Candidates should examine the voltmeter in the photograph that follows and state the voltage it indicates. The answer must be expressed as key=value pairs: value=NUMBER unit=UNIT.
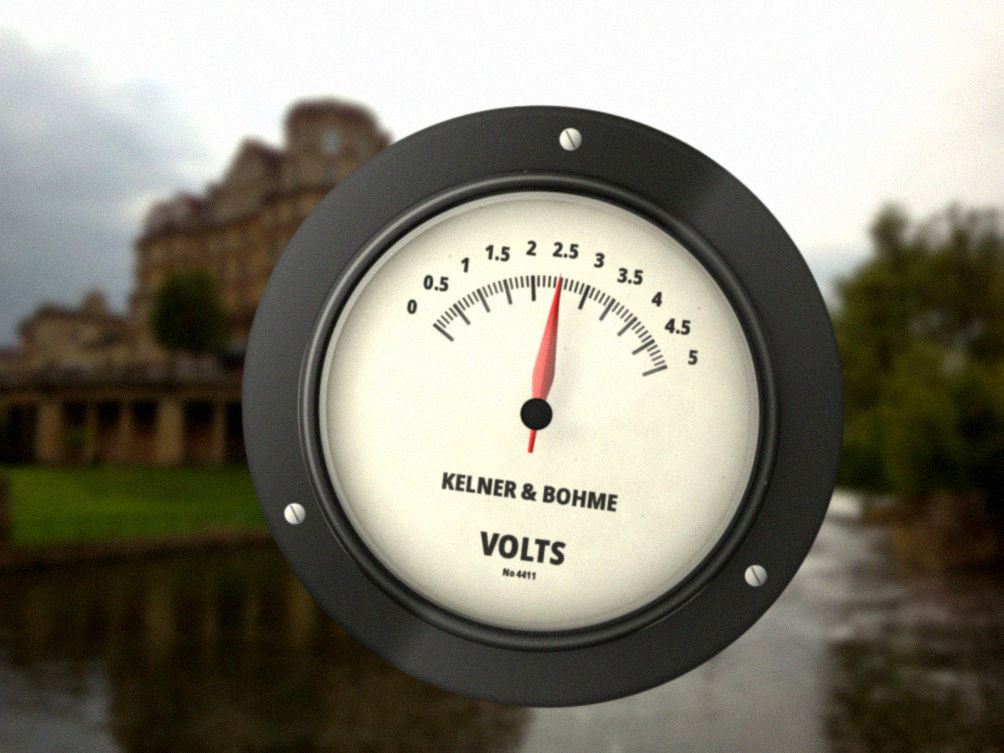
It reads value=2.5 unit=V
